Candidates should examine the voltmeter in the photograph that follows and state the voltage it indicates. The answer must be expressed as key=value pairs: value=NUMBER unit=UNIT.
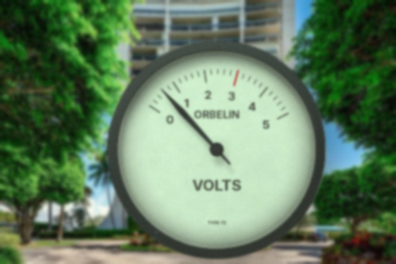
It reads value=0.6 unit=V
